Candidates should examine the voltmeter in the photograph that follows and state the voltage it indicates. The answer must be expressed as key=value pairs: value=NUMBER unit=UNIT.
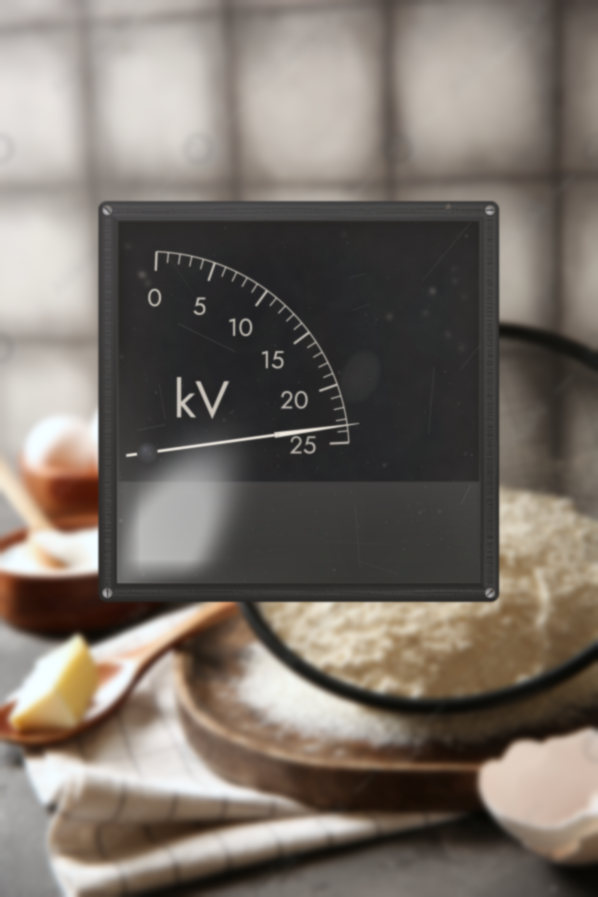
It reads value=23.5 unit=kV
